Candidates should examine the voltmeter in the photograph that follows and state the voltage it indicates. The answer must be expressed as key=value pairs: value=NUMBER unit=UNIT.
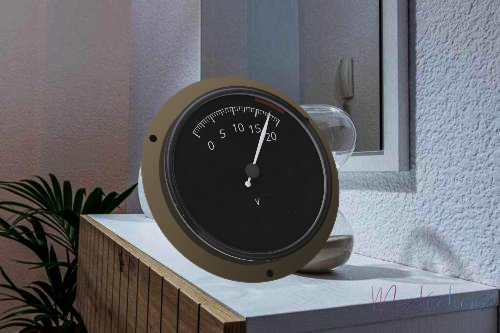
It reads value=17.5 unit=V
